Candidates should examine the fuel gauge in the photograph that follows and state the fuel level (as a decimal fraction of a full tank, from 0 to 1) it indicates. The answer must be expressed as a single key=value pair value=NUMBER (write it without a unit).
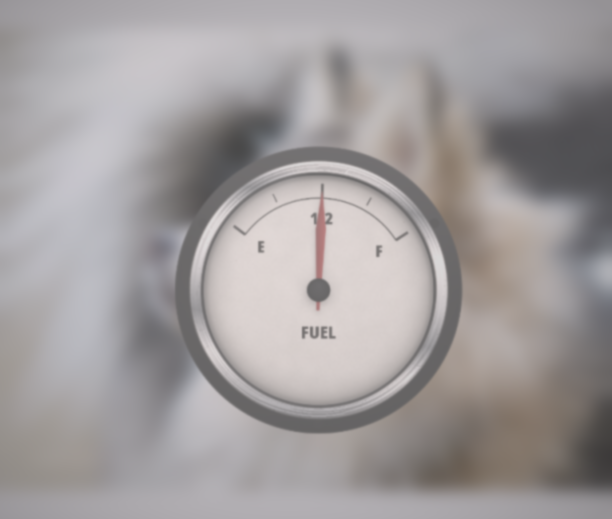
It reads value=0.5
